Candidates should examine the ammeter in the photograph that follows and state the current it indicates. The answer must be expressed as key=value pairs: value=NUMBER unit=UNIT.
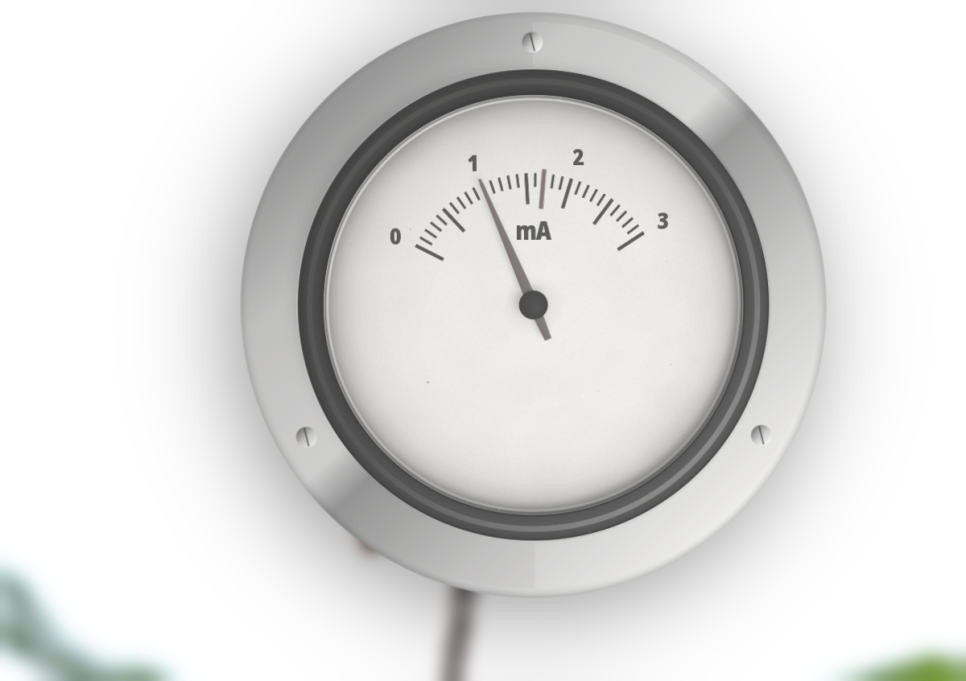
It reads value=1 unit=mA
